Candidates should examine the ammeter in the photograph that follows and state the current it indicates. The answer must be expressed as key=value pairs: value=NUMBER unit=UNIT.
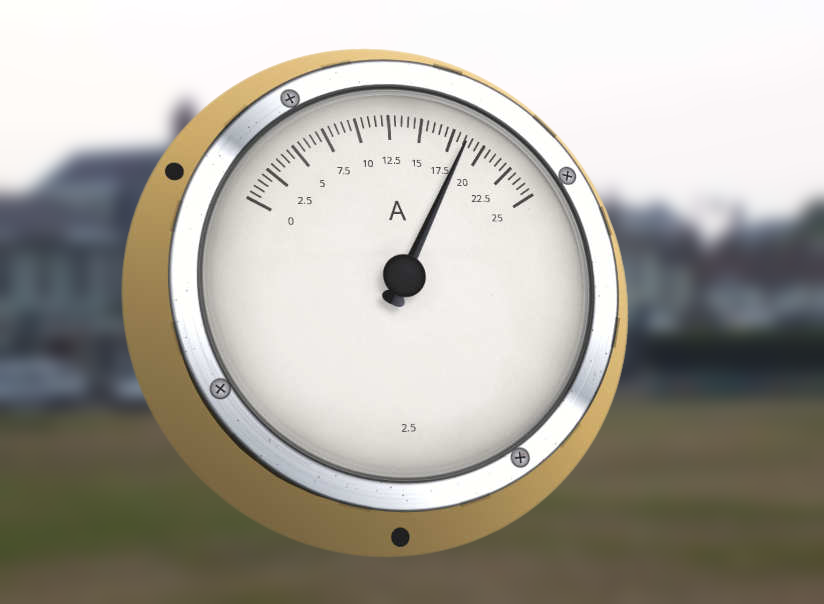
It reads value=18.5 unit=A
